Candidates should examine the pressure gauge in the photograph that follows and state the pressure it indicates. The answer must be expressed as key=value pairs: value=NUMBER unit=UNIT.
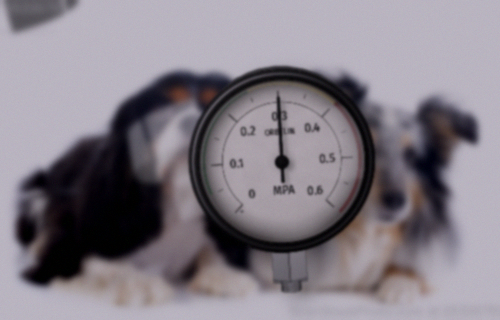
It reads value=0.3 unit=MPa
